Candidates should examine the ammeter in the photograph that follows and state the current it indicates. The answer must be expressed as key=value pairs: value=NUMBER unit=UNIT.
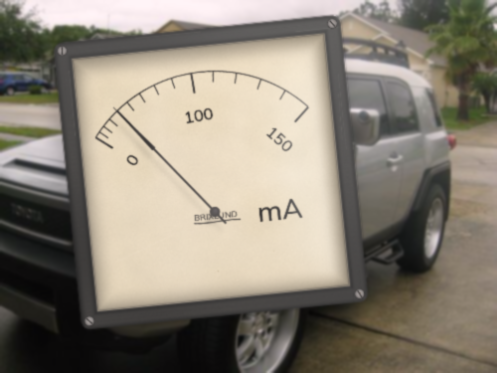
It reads value=50 unit=mA
